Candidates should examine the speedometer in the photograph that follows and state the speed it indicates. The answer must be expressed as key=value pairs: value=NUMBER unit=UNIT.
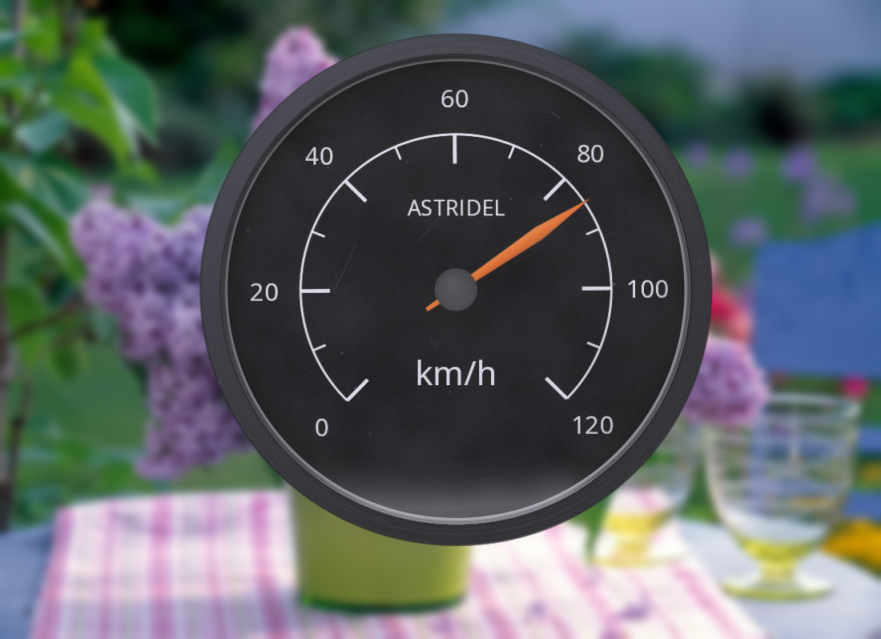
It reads value=85 unit=km/h
